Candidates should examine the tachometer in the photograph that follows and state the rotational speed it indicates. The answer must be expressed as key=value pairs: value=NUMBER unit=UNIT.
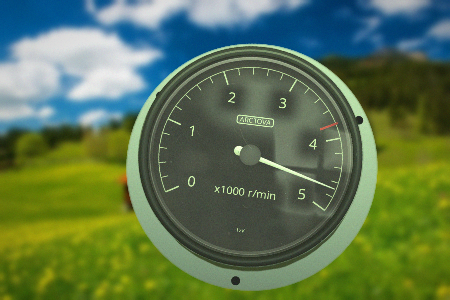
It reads value=4700 unit=rpm
